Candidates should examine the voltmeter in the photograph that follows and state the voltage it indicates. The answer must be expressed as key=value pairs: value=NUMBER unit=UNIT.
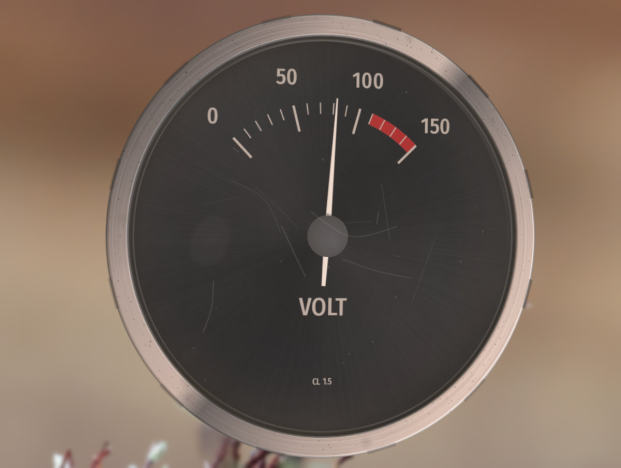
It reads value=80 unit=V
